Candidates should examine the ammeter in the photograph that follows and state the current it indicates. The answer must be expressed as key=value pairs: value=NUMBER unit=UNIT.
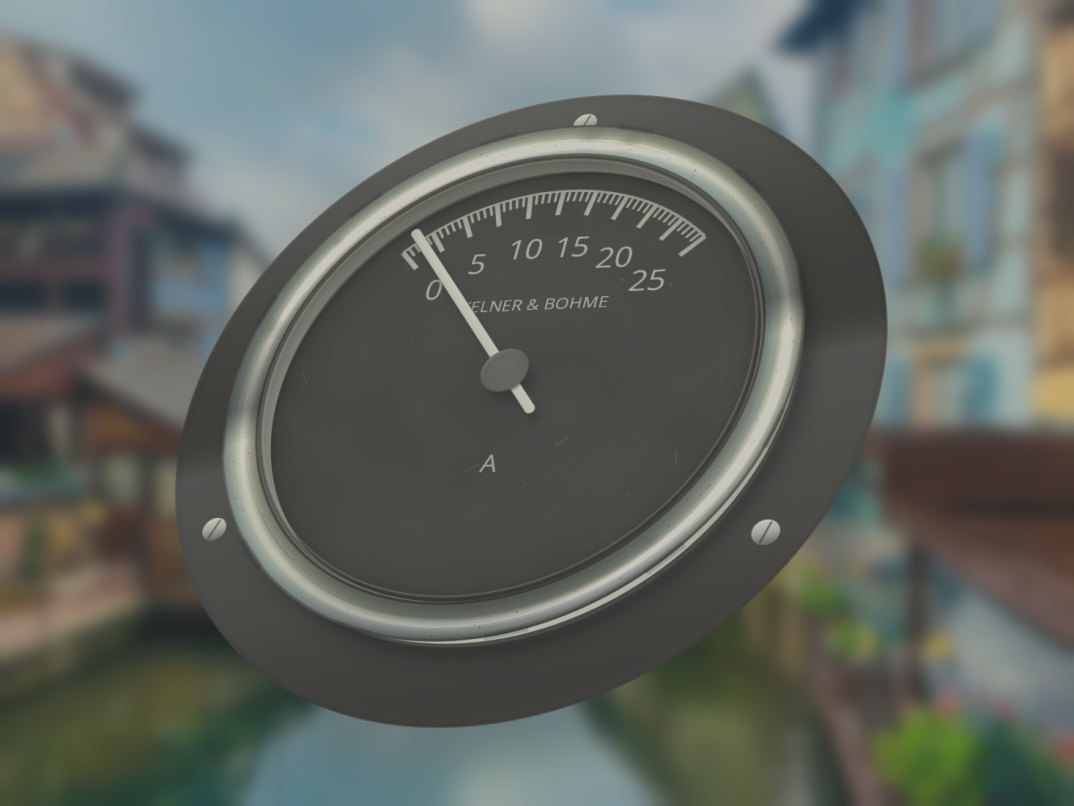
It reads value=1.5 unit=A
